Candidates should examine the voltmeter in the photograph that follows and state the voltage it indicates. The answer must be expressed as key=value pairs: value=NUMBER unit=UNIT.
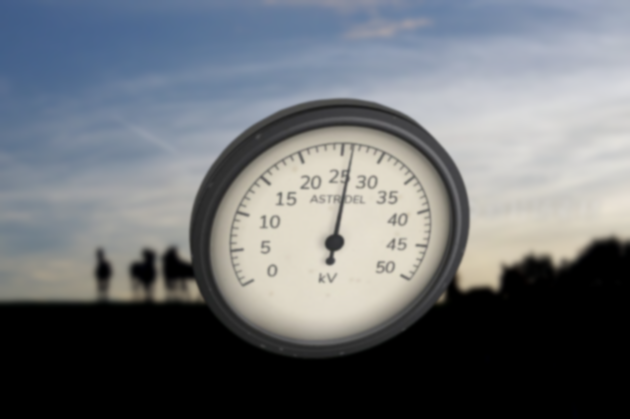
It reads value=26 unit=kV
